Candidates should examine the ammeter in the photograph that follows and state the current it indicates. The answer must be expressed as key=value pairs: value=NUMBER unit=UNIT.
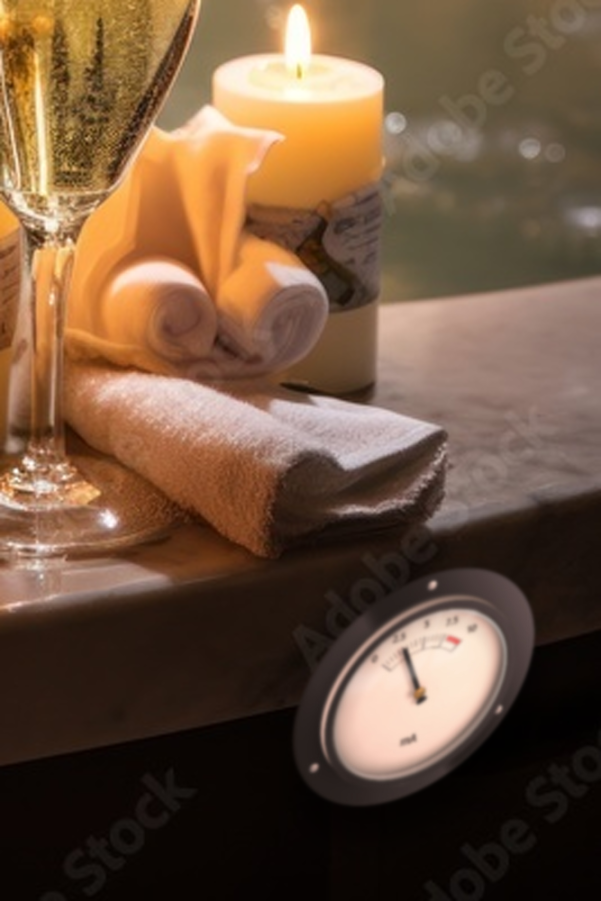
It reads value=2.5 unit=mA
